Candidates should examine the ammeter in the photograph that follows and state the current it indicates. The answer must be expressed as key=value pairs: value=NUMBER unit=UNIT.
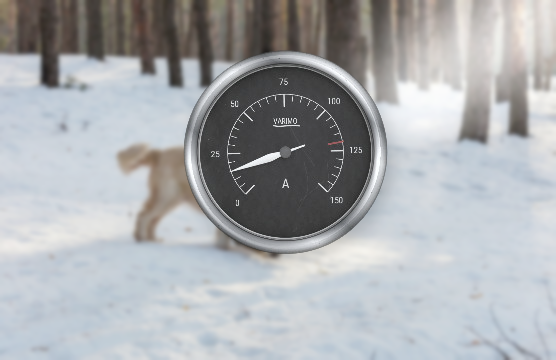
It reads value=15 unit=A
